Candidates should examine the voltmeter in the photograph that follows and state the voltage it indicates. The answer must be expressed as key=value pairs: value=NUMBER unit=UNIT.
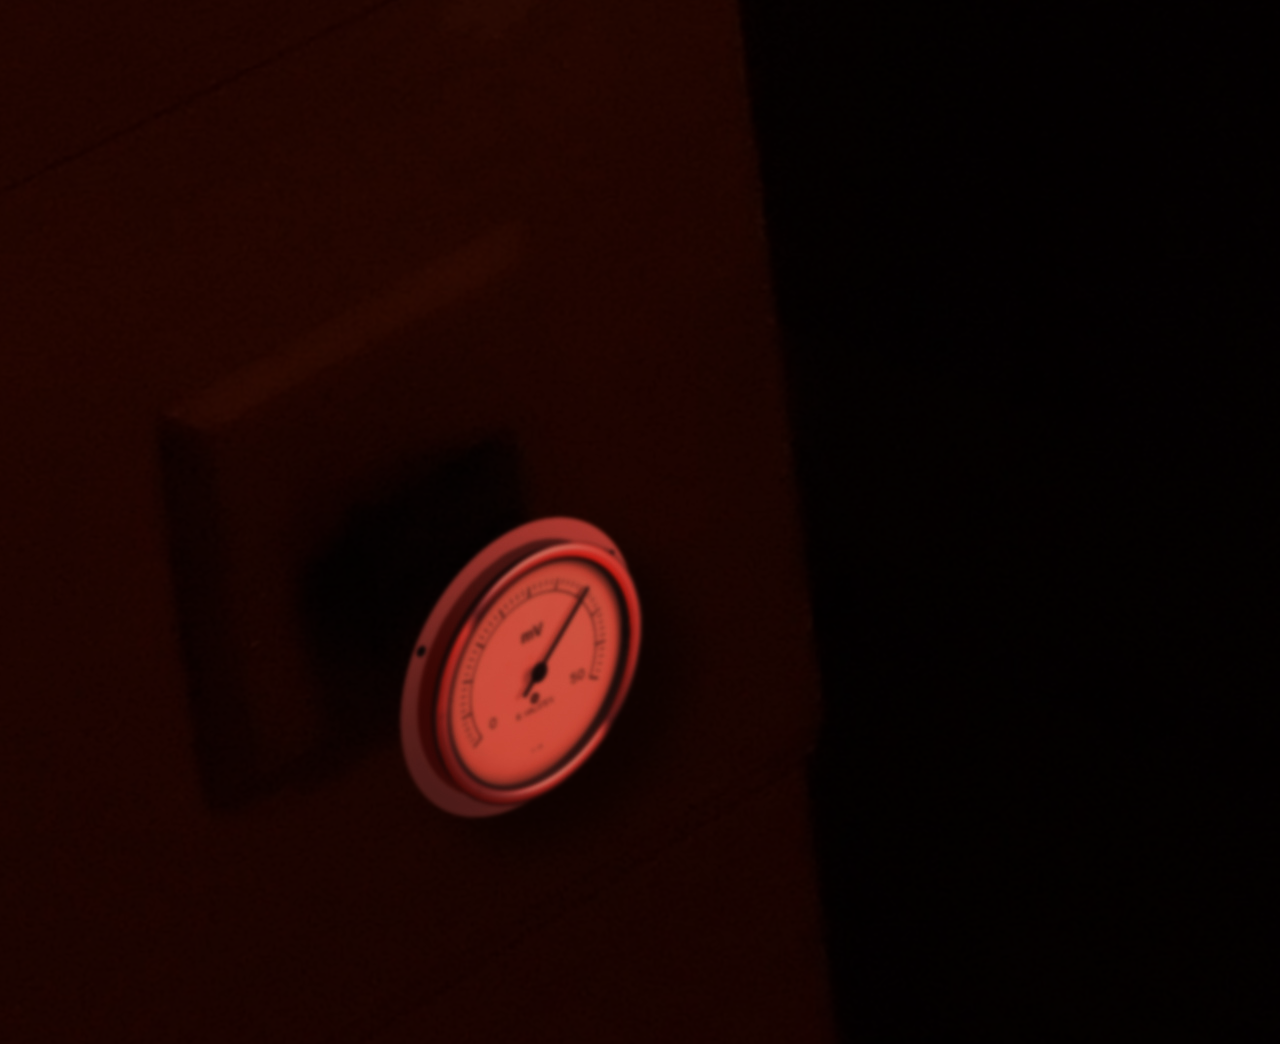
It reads value=35 unit=mV
